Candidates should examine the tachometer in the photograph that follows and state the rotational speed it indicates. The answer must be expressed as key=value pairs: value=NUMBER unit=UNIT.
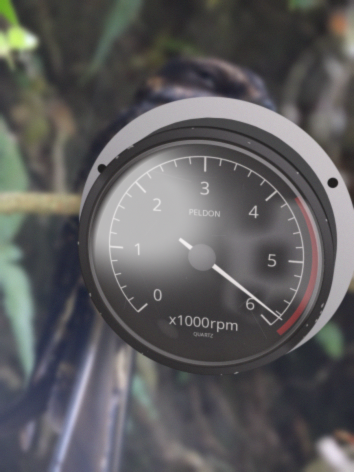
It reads value=5800 unit=rpm
